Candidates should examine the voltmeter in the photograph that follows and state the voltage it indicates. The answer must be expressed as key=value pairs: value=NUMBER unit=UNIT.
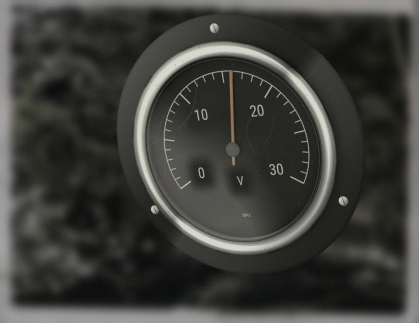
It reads value=16 unit=V
